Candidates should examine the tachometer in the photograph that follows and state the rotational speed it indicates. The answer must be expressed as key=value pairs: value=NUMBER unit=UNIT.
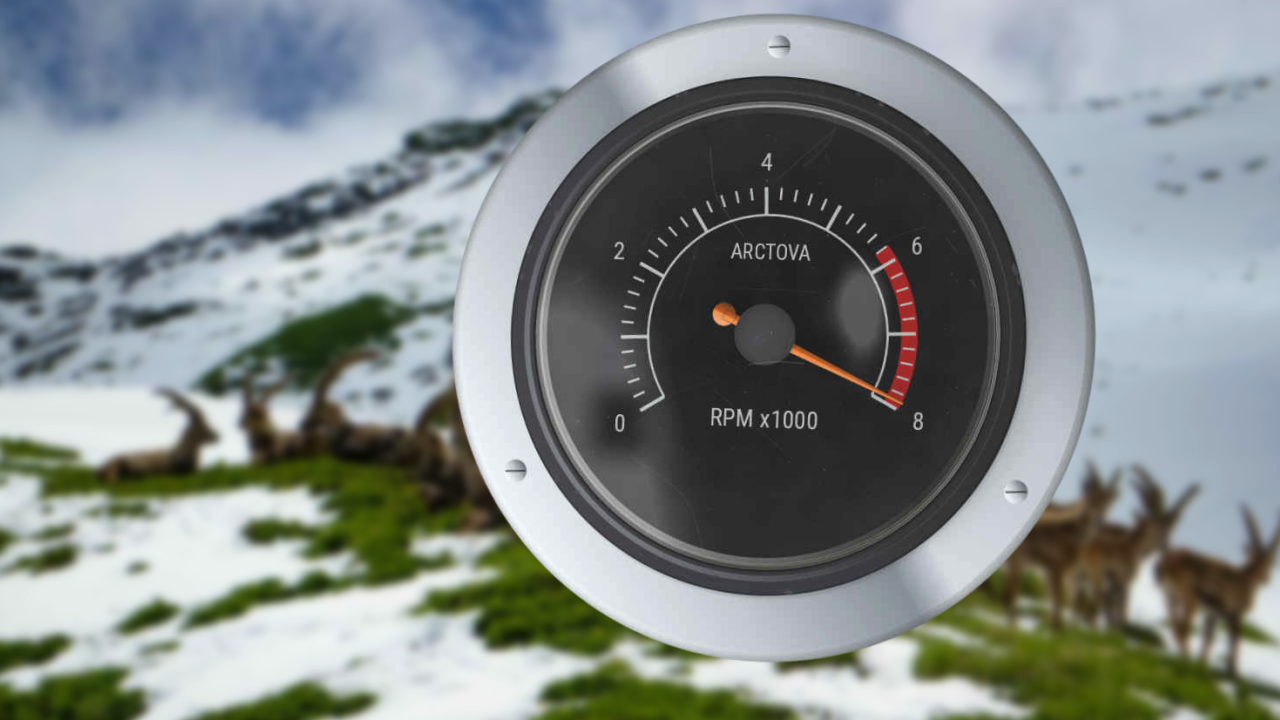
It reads value=7900 unit=rpm
